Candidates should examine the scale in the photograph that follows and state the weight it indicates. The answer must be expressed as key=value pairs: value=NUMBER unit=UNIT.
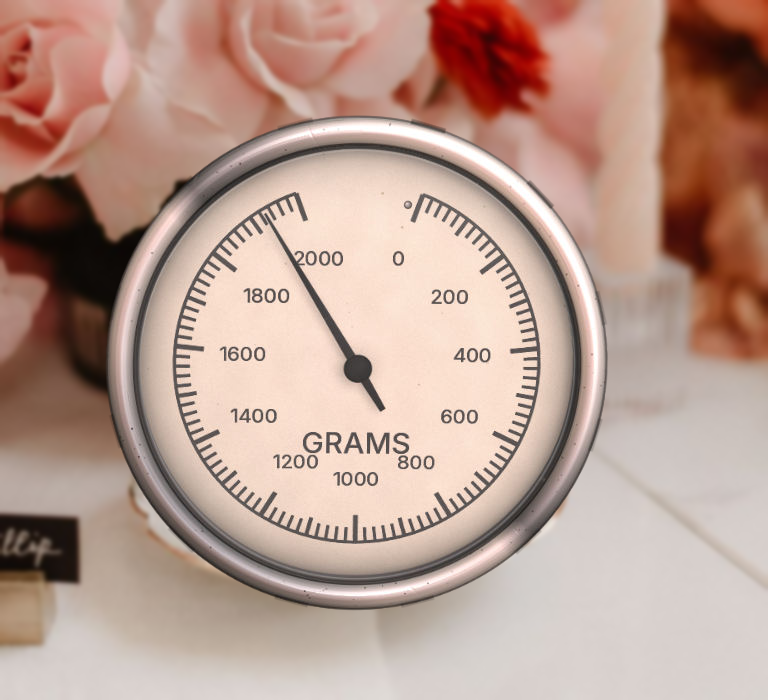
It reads value=1930 unit=g
